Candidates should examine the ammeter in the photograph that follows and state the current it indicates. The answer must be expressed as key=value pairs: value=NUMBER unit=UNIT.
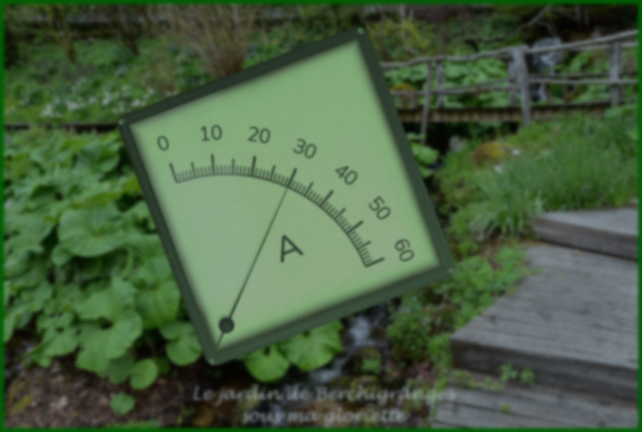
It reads value=30 unit=A
